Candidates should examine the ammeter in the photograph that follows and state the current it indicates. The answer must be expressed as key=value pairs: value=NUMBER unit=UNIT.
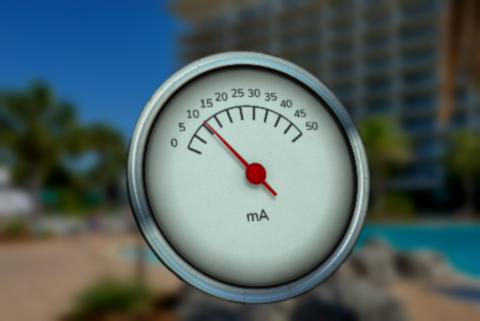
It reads value=10 unit=mA
